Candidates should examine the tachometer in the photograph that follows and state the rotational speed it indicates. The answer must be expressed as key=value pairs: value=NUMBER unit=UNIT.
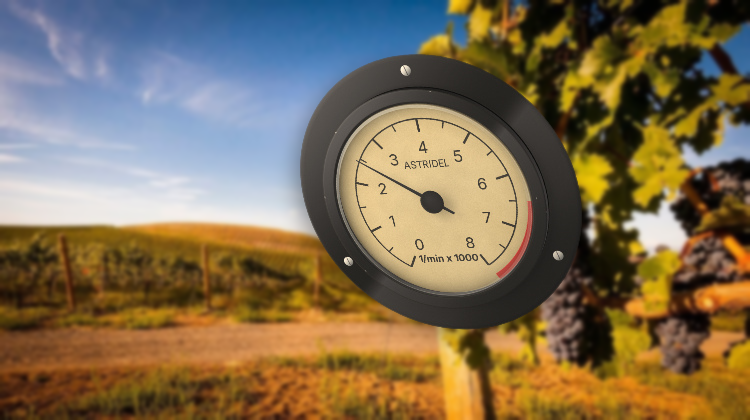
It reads value=2500 unit=rpm
